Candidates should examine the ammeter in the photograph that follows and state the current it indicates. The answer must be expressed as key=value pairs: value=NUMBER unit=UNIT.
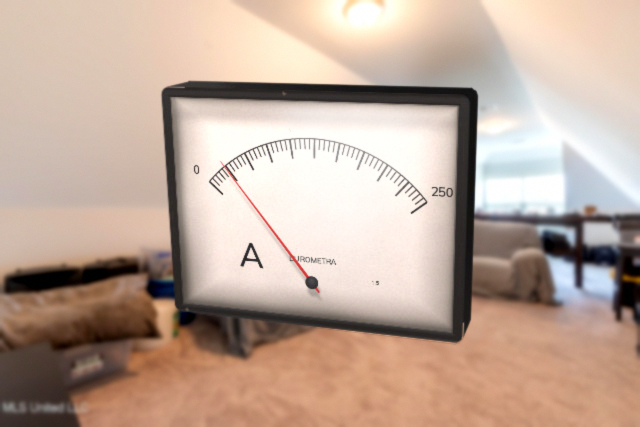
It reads value=25 unit=A
